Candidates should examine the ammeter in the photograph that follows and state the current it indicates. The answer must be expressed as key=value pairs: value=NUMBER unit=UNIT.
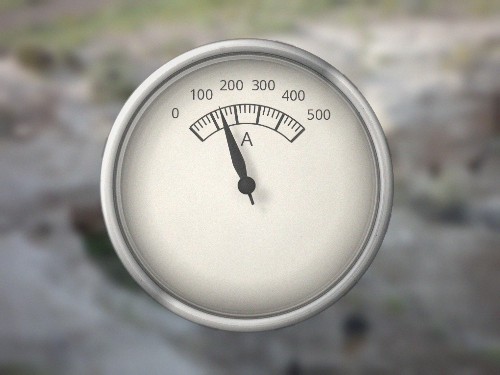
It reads value=140 unit=A
